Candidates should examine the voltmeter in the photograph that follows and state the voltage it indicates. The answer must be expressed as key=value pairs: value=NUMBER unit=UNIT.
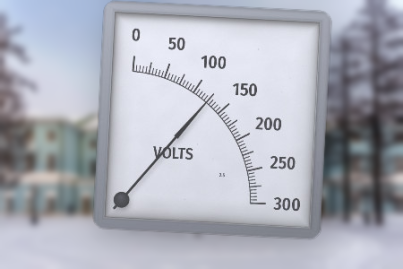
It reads value=125 unit=V
